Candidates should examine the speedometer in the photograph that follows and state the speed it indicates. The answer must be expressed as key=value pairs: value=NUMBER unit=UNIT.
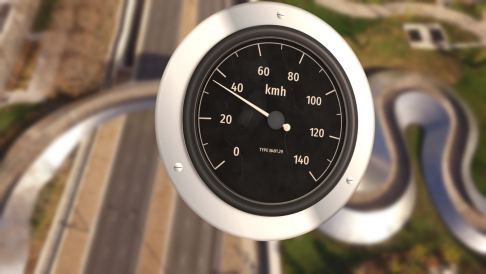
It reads value=35 unit=km/h
